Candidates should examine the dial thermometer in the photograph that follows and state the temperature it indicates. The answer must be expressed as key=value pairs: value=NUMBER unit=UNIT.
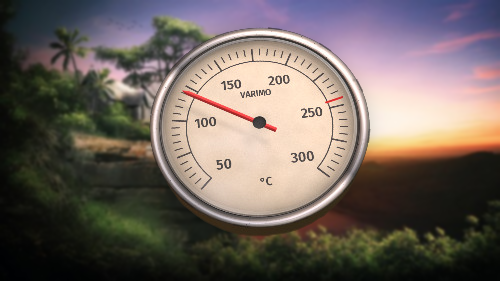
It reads value=120 unit=°C
